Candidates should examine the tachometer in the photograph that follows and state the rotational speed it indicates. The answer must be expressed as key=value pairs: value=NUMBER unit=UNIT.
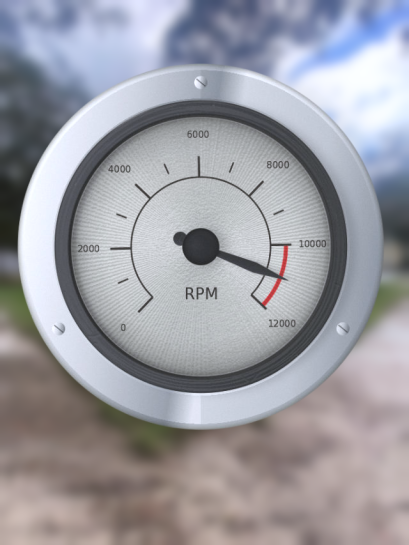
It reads value=11000 unit=rpm
